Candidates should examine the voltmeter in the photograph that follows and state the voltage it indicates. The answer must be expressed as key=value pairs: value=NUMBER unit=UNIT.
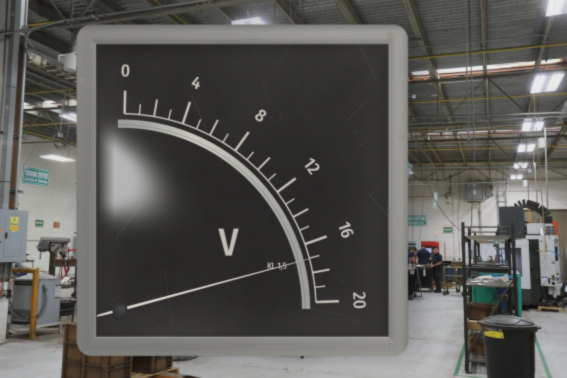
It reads value=17 unit=V
